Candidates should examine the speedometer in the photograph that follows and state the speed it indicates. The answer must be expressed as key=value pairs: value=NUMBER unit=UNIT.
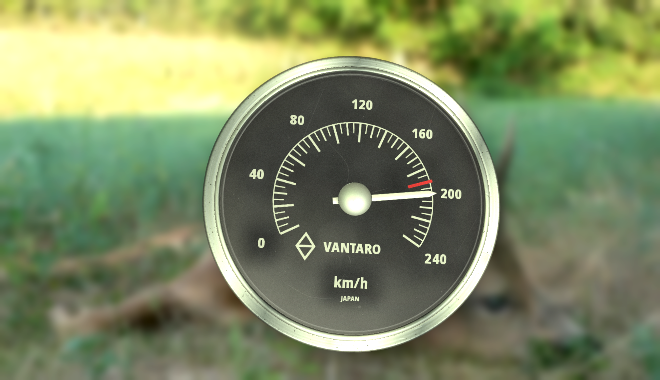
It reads value=200 unit=km/h
